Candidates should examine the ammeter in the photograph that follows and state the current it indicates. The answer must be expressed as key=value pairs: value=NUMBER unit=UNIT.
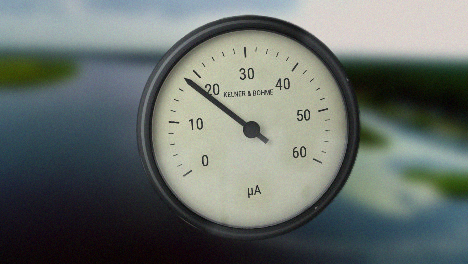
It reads value=18 unit=µA
